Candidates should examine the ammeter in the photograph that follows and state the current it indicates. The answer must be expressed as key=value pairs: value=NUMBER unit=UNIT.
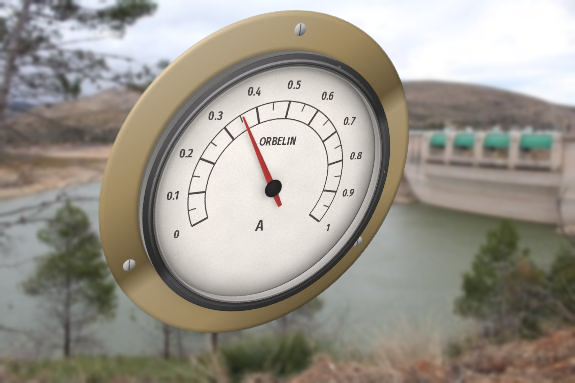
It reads value=0.35 unit=A
